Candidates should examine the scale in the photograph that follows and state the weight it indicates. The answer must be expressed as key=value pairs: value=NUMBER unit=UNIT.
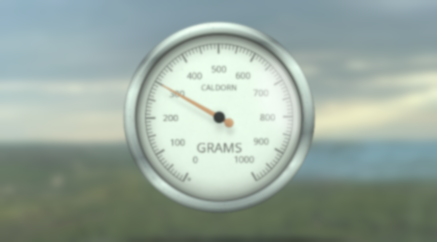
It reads value=300 unit=g
